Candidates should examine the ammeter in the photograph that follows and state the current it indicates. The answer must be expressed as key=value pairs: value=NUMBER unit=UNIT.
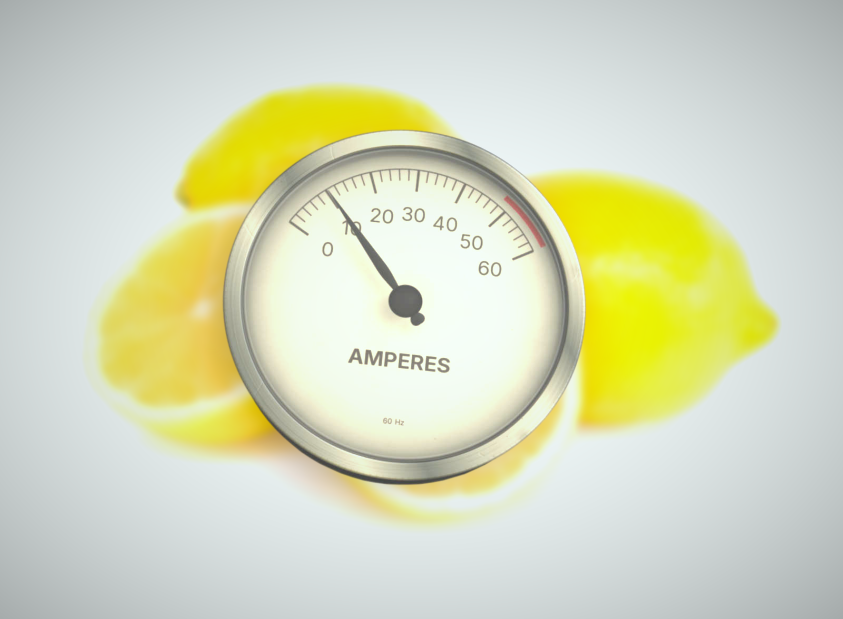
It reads value=10 unit=A
